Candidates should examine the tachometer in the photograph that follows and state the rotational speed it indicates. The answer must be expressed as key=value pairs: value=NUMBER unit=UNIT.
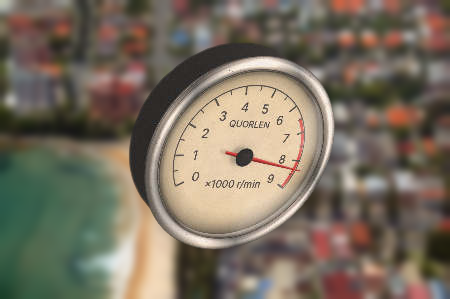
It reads value=8250 unit=rpm
